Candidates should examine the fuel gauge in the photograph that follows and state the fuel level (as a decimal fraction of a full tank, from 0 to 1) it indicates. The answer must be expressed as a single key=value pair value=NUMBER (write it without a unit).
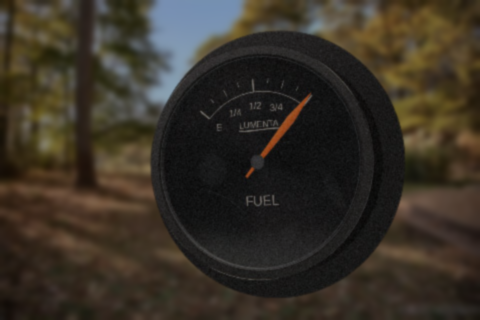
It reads value=1
